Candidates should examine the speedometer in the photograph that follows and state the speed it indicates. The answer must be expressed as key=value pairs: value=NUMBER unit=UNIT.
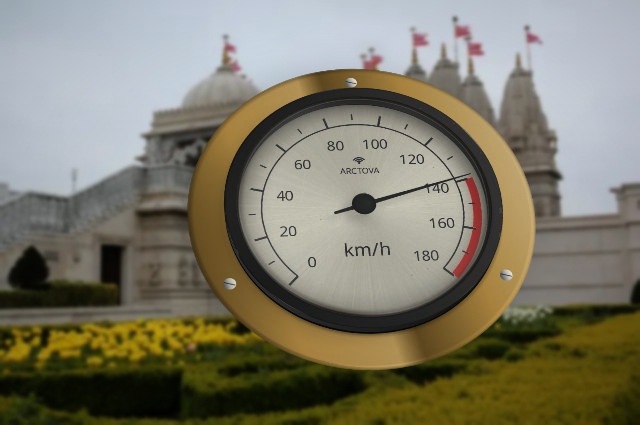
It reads value=140 unit=km/h
